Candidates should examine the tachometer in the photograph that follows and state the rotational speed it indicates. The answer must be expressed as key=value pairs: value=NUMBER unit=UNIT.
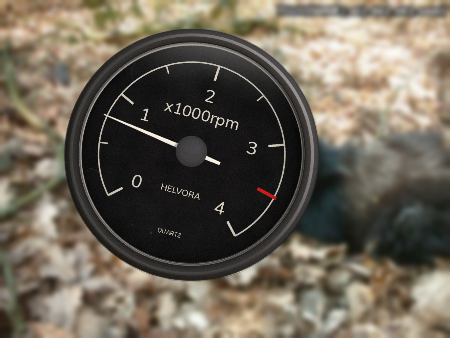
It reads value=750 unit=rpm
